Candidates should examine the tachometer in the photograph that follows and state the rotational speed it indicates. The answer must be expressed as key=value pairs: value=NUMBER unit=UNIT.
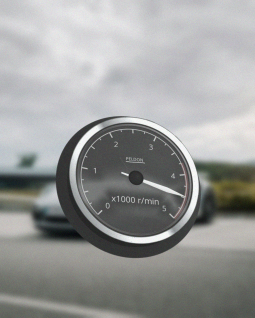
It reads value=4500 unit=rpm
